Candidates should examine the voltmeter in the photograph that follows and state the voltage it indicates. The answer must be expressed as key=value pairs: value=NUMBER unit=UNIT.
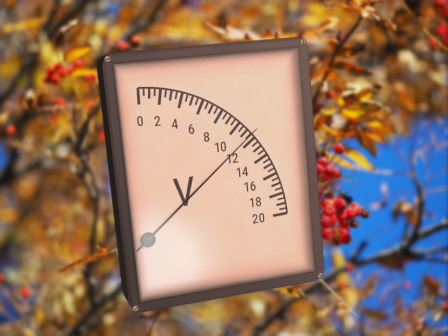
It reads value=11.5 unit=V
